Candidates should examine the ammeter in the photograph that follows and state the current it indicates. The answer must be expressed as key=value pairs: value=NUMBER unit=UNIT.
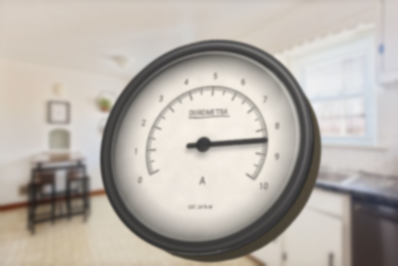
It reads value=8.5 unit=A
